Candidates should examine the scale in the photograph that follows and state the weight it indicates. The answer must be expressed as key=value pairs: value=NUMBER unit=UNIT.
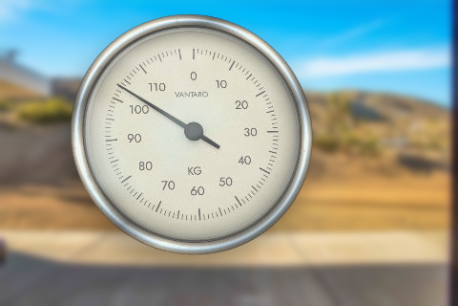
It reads value=103 unit=kg
